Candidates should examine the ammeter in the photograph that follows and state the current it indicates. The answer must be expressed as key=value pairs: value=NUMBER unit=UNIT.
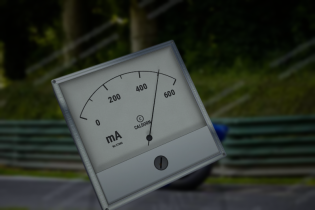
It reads value=500 unit=mA
